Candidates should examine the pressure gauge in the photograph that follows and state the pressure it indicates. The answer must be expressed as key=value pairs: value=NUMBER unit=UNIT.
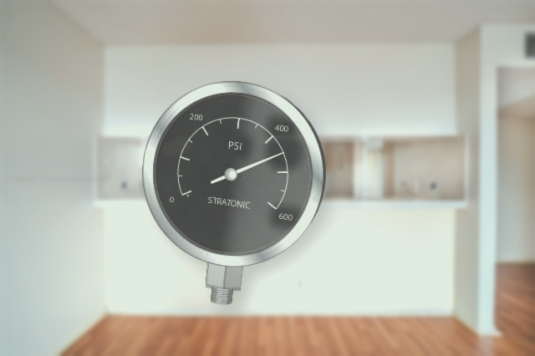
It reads value=450 unit=psi
